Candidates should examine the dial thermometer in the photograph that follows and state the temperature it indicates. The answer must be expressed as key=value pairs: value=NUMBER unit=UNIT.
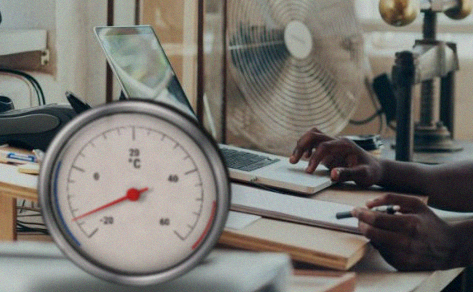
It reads value=-14 unit=°C
